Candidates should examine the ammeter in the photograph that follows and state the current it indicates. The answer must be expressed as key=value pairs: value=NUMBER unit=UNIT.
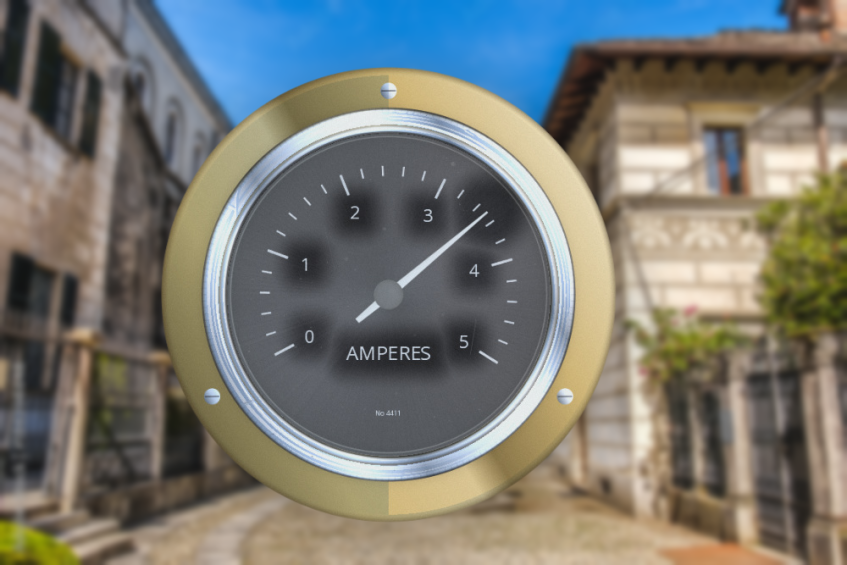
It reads value=3.5 unit=A
